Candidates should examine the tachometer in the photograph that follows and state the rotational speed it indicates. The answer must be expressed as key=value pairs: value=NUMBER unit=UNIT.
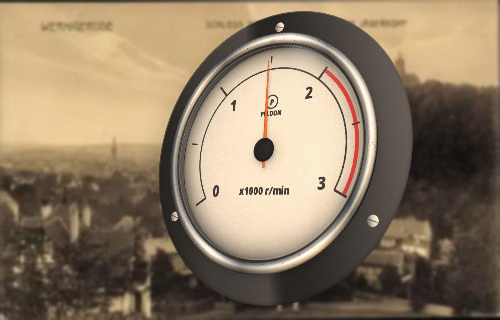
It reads value=1500 unit=rpm
